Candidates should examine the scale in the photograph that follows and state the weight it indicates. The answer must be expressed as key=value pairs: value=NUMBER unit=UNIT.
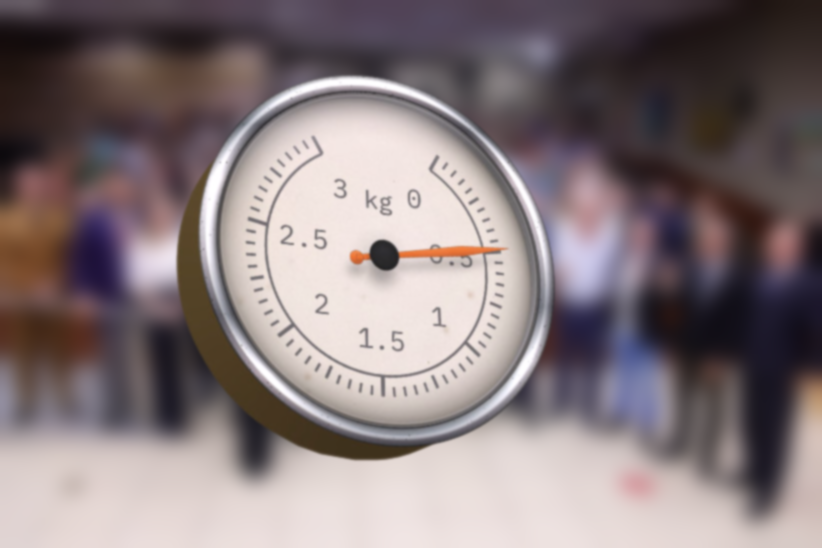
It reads value=0.5 unit=kg
